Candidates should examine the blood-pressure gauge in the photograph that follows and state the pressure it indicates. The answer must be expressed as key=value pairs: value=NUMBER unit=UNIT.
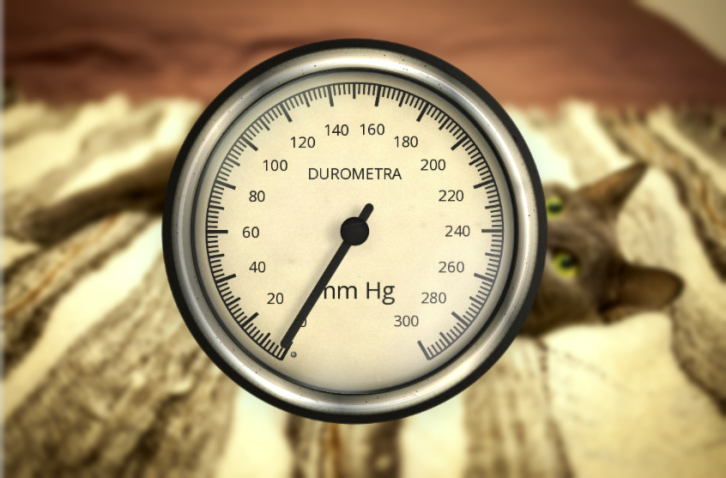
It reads value=2 unit=mmHg
